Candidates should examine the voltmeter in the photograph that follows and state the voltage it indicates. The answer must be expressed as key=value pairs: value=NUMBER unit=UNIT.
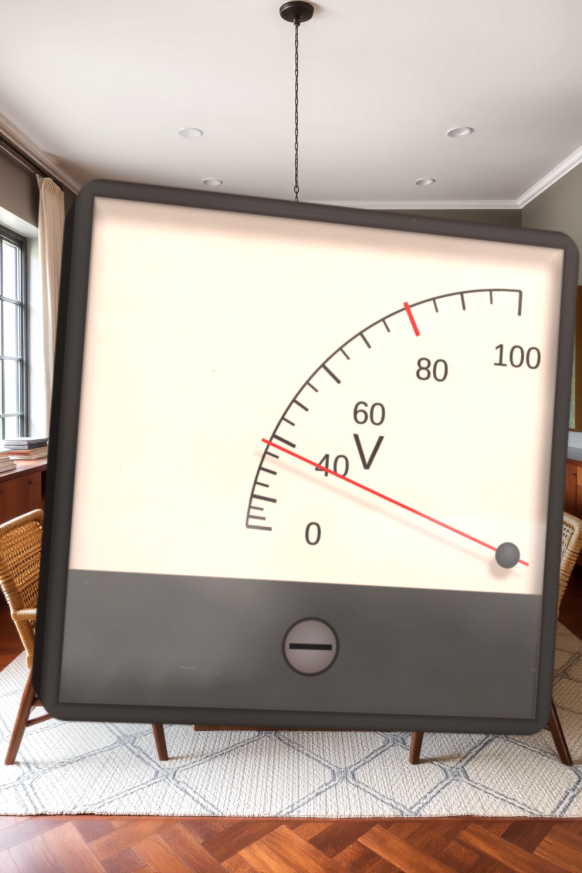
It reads value=37.5 unit=V
